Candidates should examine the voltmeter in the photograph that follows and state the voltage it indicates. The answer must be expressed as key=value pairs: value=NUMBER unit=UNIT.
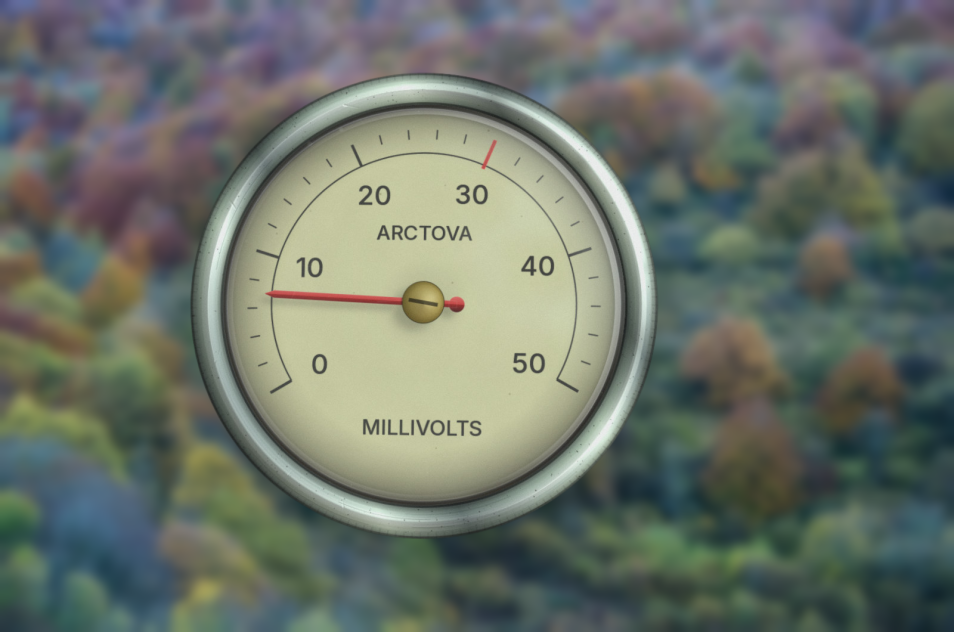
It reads value=7 unit=mV
